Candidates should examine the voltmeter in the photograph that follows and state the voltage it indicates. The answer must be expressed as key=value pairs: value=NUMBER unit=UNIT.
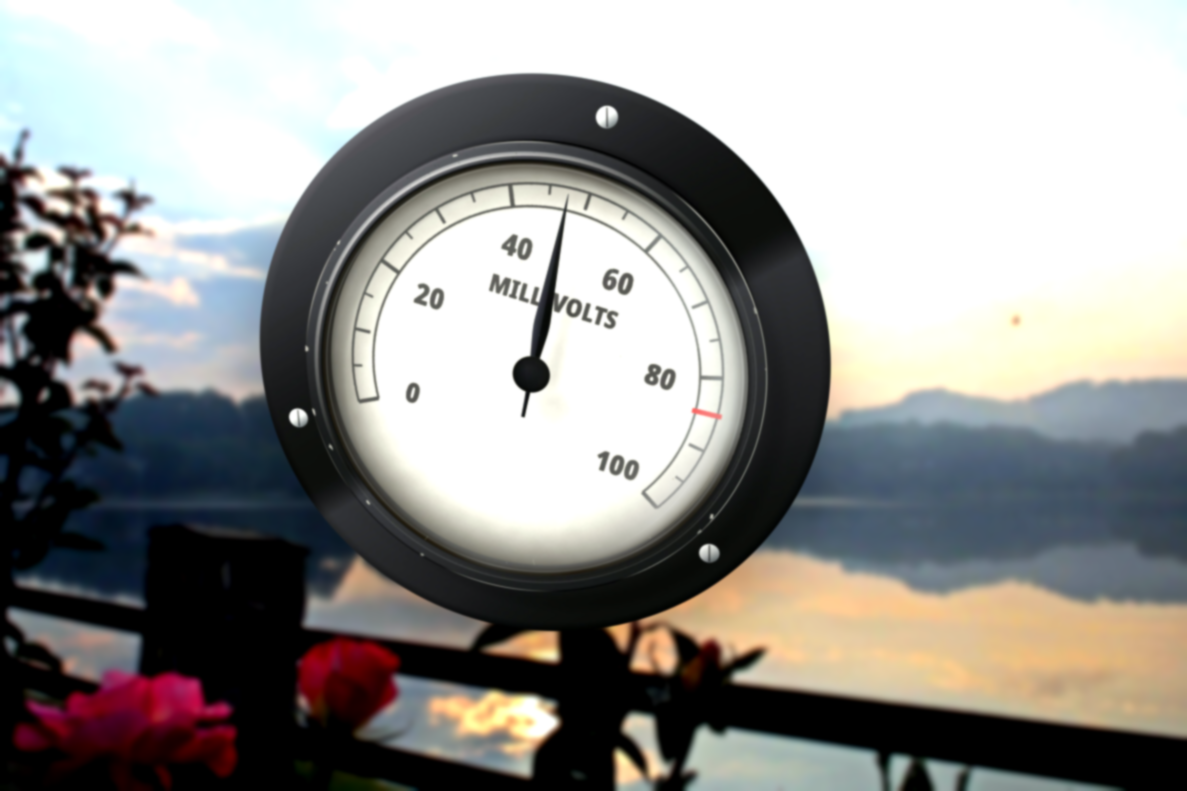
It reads value=47.5 unit=mV
